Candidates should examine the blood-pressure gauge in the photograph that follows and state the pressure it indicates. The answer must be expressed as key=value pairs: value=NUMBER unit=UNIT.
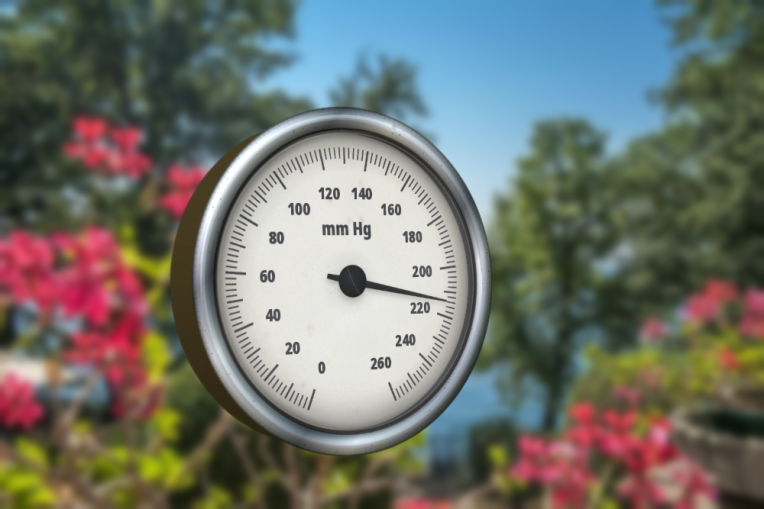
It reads value=214 unit=mmHg
